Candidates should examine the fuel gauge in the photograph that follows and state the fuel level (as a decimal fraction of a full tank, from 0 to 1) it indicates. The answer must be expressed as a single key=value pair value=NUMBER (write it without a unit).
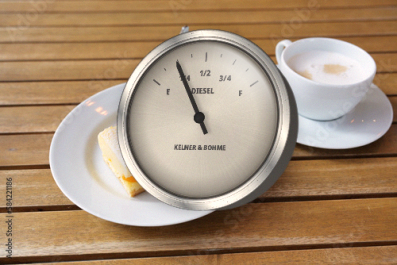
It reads value=0.25
